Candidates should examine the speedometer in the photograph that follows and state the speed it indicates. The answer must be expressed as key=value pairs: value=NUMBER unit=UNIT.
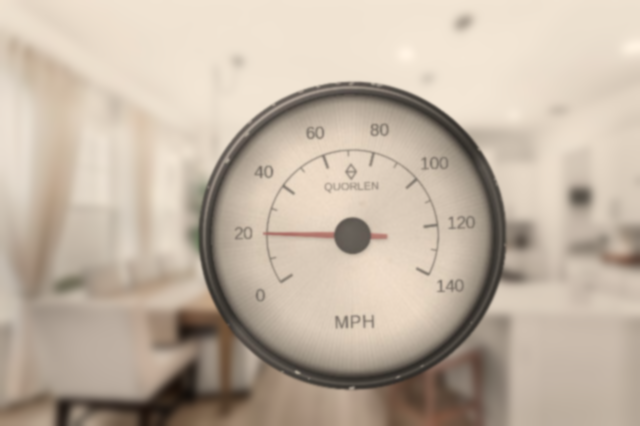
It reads value=20 unit=mph
